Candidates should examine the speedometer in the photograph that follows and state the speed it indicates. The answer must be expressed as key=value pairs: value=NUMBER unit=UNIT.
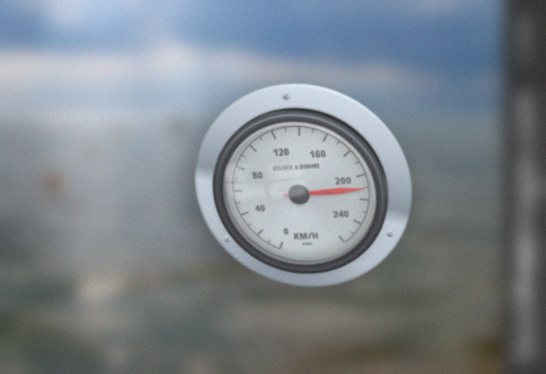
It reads value=210 unit=km/h
